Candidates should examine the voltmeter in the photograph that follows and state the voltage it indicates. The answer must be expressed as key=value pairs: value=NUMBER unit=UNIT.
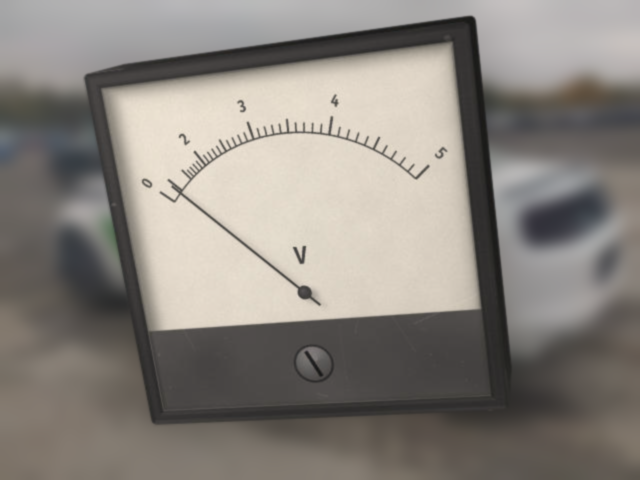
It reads value=1 unit=V
